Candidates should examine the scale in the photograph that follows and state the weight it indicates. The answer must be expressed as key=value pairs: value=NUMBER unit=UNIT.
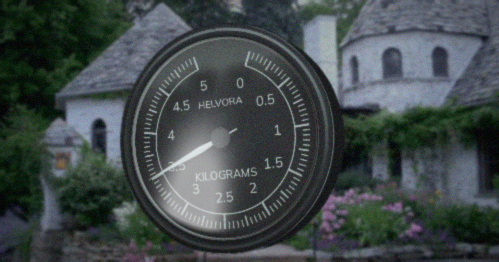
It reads value=3.5 unit=kg
